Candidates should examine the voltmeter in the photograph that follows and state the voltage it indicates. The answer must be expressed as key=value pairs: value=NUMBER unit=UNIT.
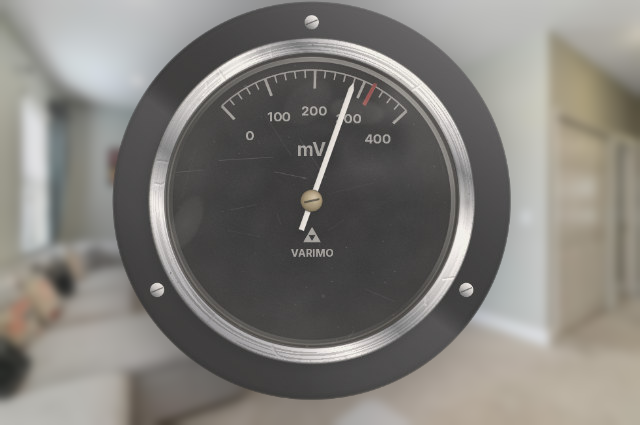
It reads value=280 unit=mV
